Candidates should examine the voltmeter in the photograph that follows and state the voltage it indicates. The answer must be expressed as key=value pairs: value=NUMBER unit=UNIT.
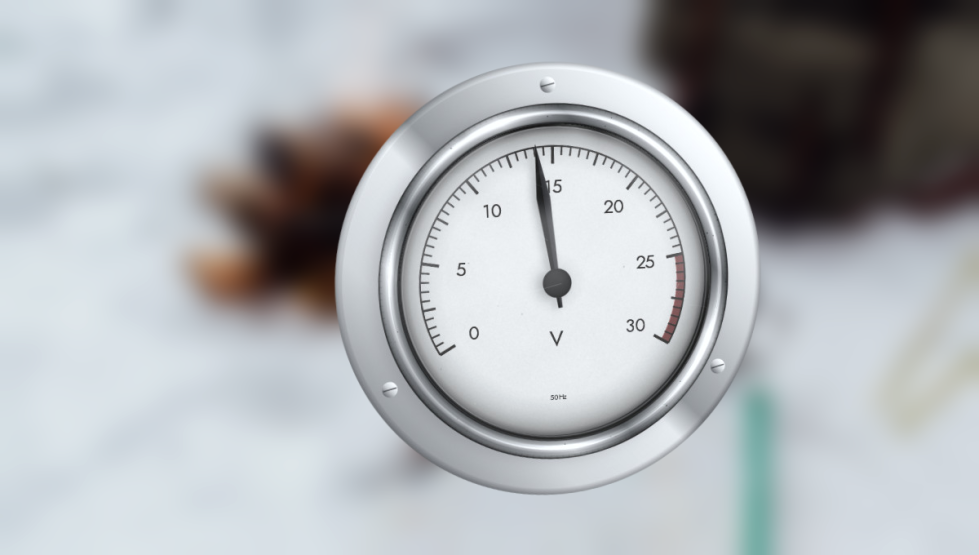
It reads value=14 unit=V
